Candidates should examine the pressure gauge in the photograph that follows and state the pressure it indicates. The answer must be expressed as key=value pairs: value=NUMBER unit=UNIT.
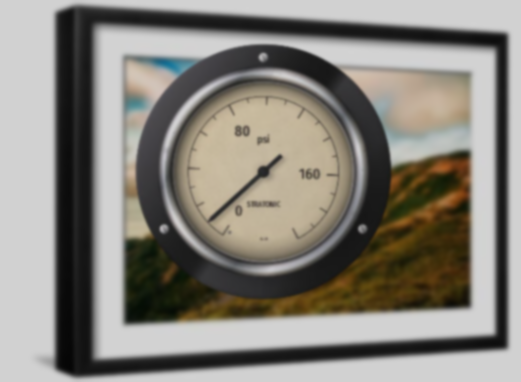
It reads value=10 unit=psi
